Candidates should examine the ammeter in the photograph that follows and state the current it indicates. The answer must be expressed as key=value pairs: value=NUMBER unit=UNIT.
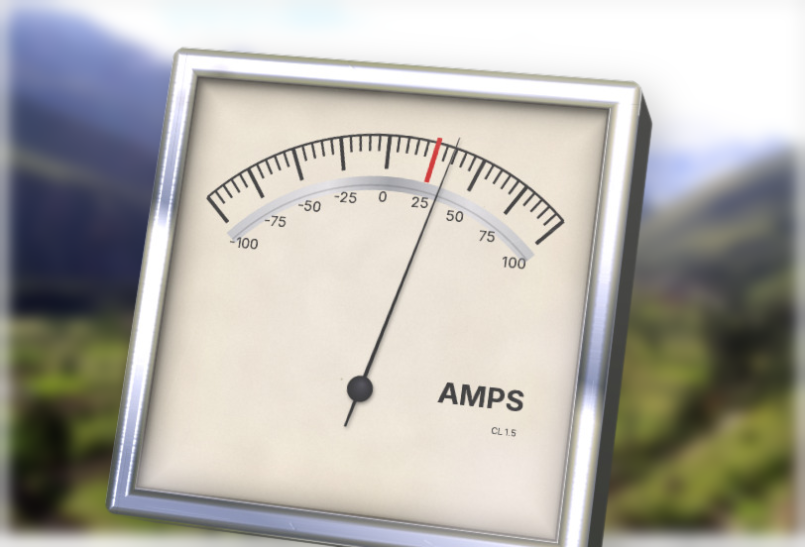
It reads value=35 unit=A
